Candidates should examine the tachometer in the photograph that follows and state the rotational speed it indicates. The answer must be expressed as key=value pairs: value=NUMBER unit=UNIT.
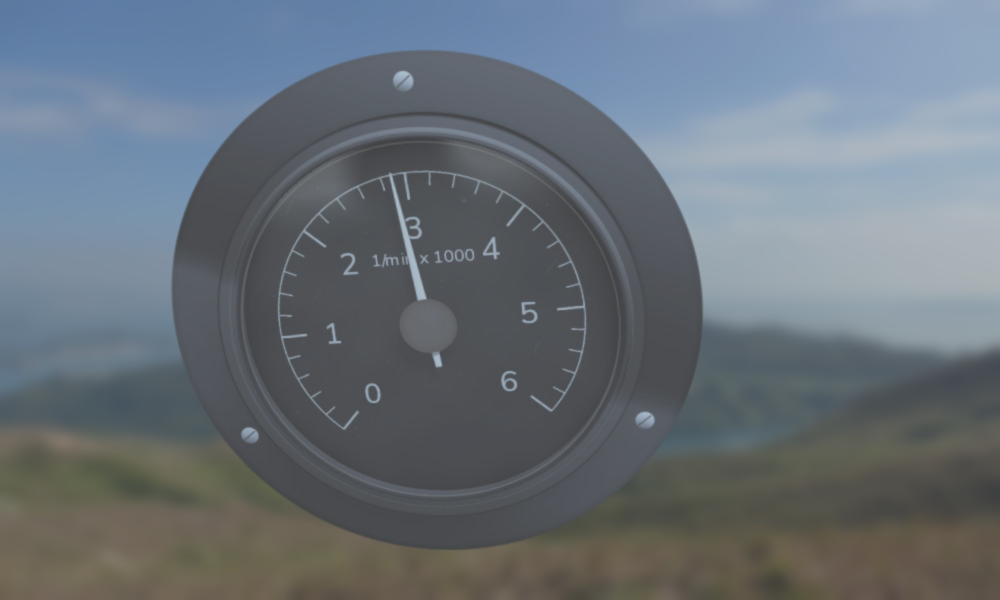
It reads value=2900 unit=rpm
